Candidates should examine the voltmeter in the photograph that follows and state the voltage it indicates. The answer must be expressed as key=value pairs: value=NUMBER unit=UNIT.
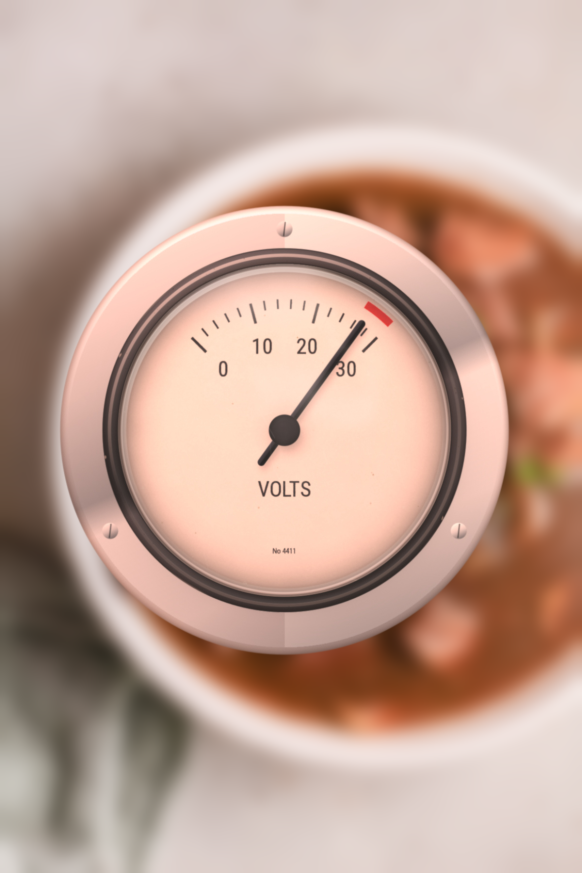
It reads value=27 unit=V
